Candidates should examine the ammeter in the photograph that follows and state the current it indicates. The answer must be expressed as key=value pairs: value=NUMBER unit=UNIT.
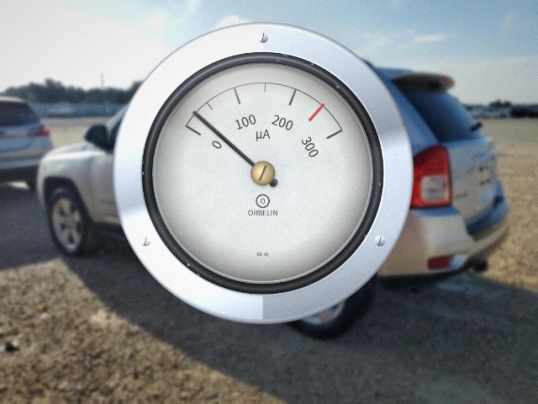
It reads value=25 unit=µA
